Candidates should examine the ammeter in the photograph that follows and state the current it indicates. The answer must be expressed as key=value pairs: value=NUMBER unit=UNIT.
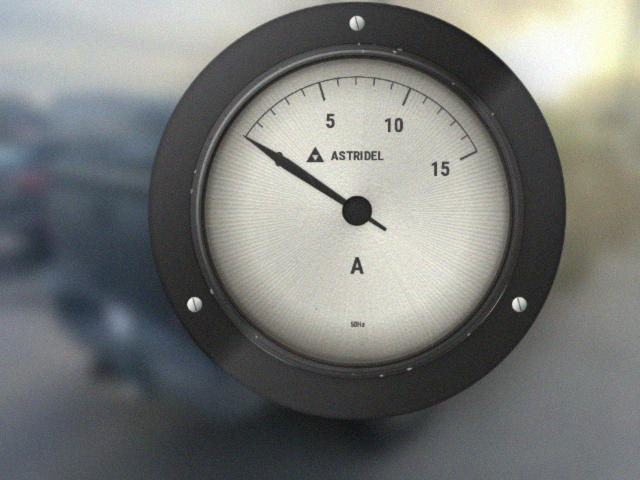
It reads value=0 unit=A
